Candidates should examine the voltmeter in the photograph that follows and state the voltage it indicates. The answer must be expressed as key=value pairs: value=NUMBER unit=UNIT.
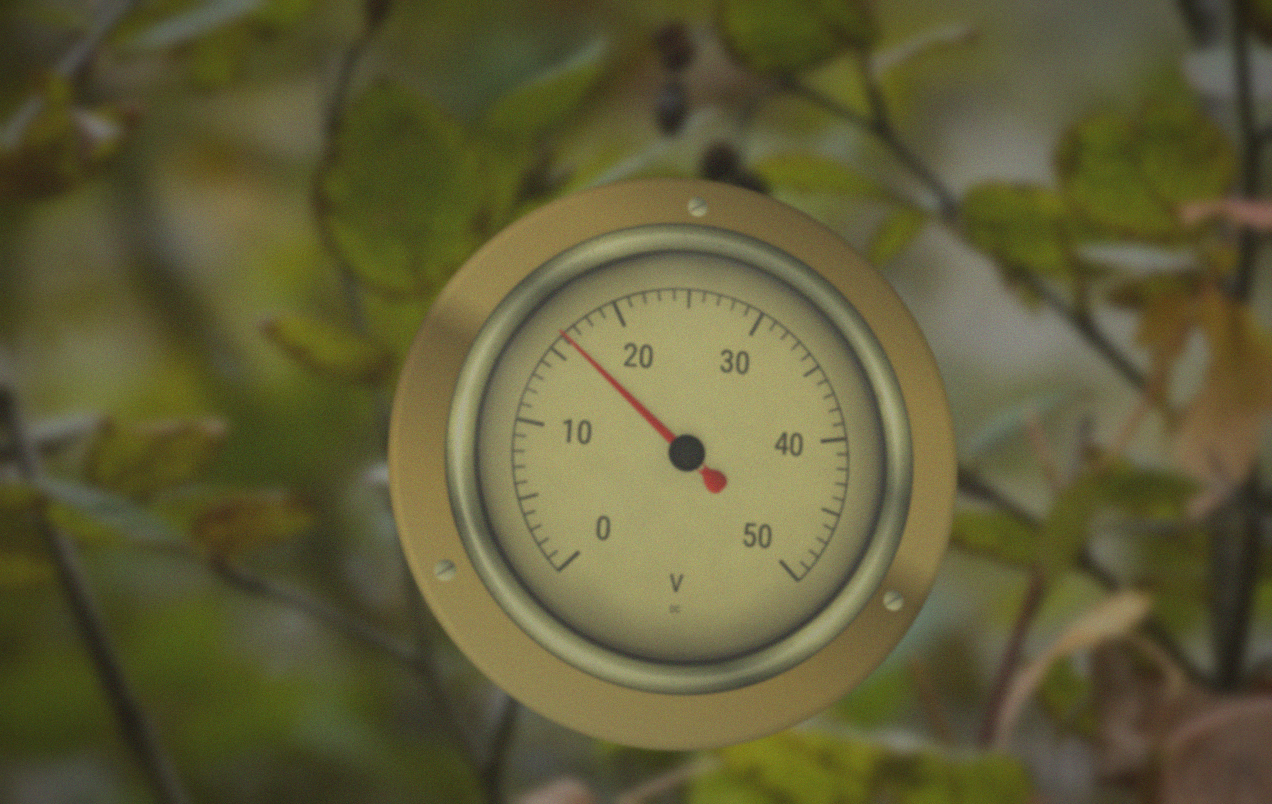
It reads value=16 unit=V
